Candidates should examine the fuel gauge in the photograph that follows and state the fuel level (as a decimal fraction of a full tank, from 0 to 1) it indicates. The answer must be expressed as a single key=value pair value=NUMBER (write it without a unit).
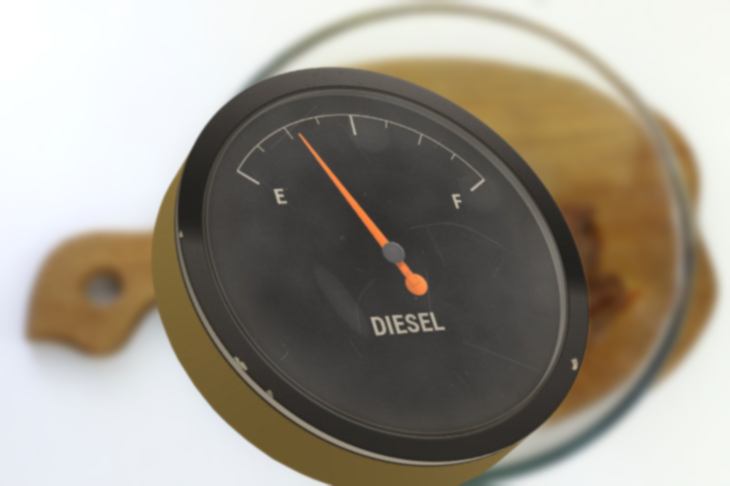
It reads value=0.25
